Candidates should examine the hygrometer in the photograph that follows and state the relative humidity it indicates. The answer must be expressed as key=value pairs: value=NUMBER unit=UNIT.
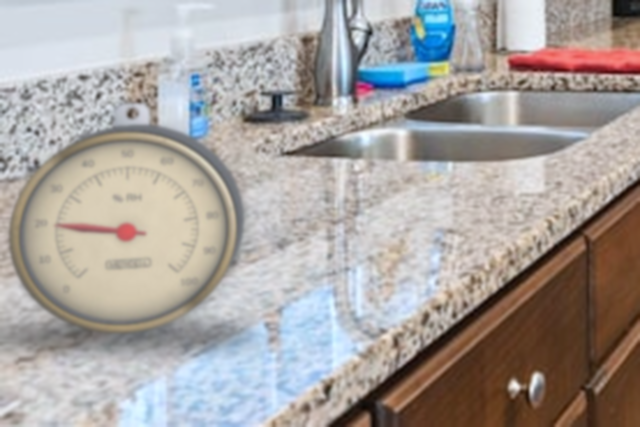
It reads value=20 unit=%
